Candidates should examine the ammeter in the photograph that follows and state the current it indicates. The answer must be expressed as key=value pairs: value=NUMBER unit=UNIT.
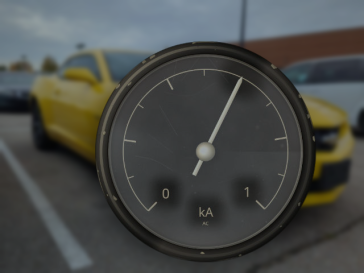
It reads value=0.6 unit=kA
